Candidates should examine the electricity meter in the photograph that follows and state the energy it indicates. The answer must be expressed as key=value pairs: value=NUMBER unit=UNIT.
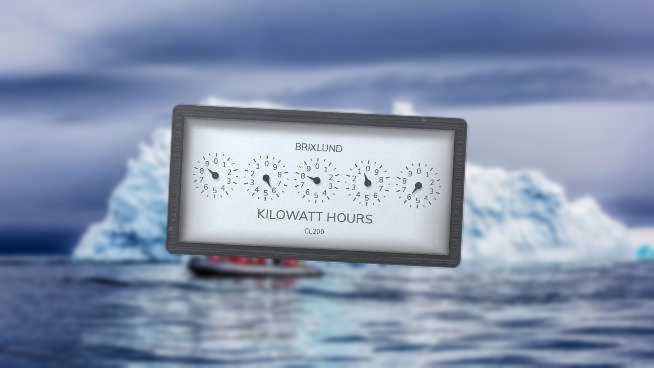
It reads value=85806 unit=kWh
